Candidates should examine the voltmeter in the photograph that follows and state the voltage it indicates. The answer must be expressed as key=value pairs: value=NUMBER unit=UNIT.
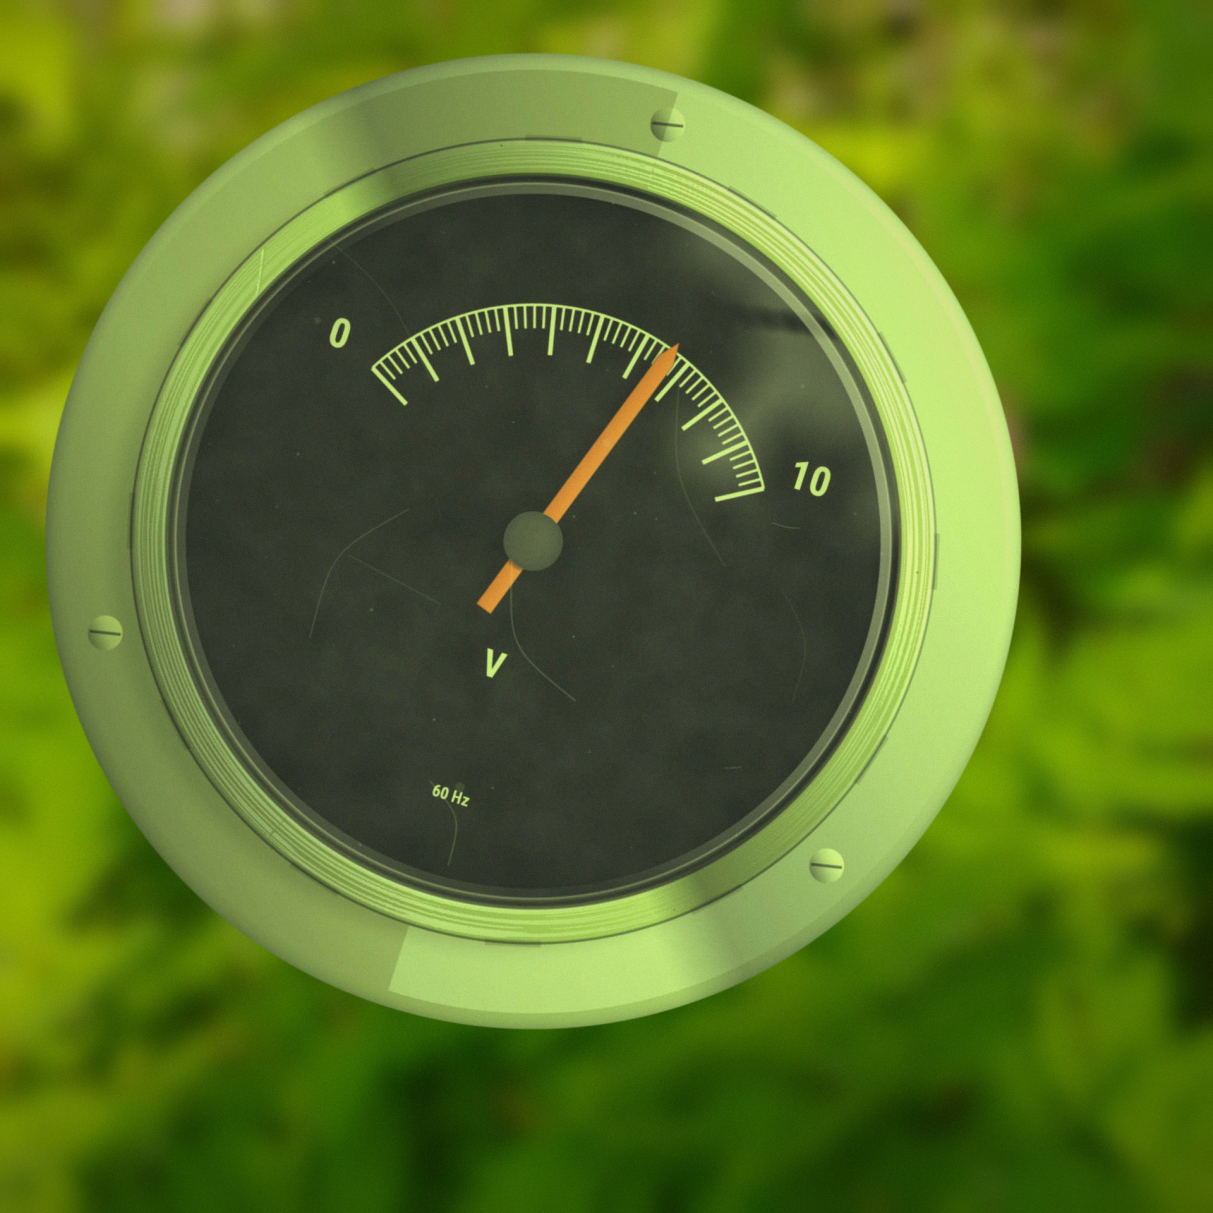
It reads value=6.6 unit=V
